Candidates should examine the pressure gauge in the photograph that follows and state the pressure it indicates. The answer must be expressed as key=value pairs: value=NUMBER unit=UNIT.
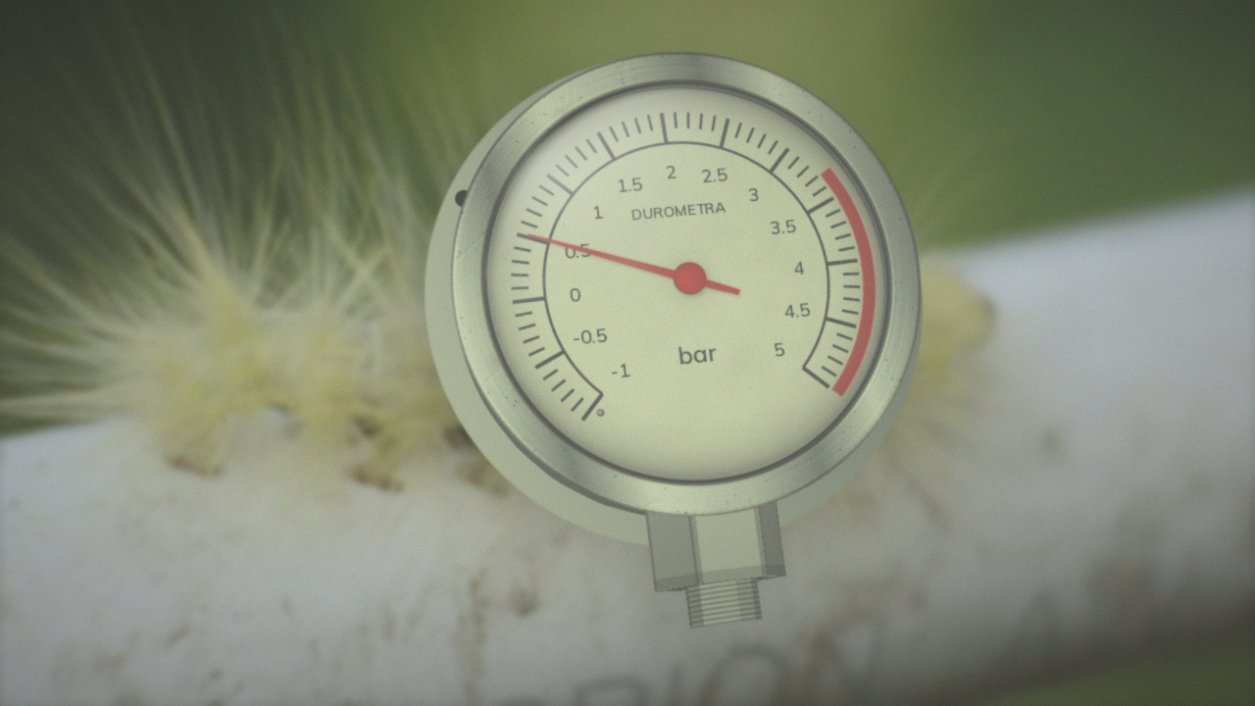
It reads value=0.5 unit=bar
